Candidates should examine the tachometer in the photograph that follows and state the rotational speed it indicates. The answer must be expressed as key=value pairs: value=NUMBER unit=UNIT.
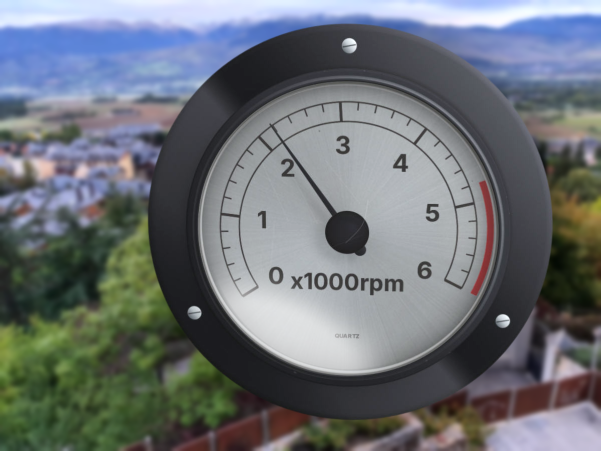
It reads value=2200 unit=rpm
